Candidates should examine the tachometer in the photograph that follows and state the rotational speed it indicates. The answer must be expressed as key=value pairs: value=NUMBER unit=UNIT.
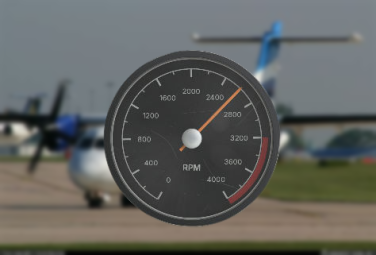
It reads value=2600 unit=rpm
